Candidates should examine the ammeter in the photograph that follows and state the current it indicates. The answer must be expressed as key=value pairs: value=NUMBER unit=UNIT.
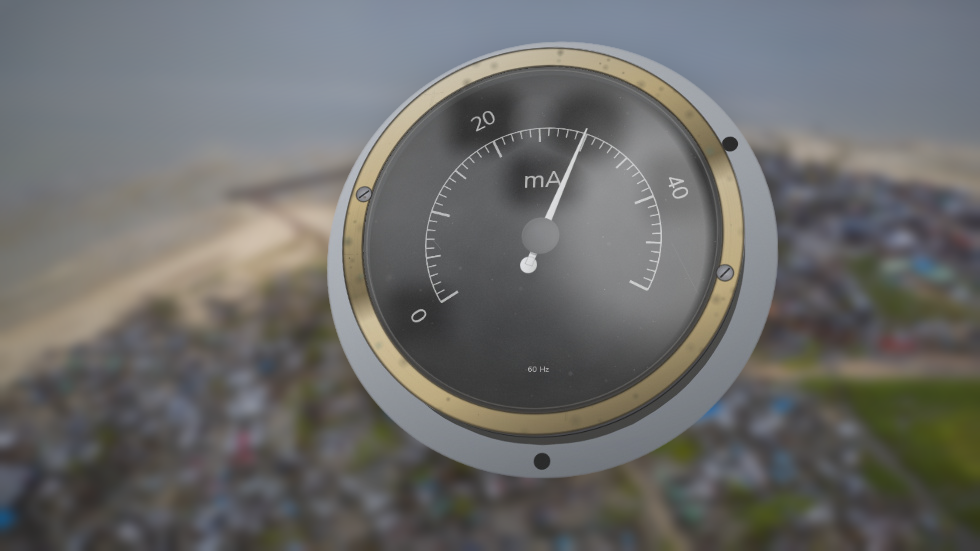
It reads value=30 unit=mA
